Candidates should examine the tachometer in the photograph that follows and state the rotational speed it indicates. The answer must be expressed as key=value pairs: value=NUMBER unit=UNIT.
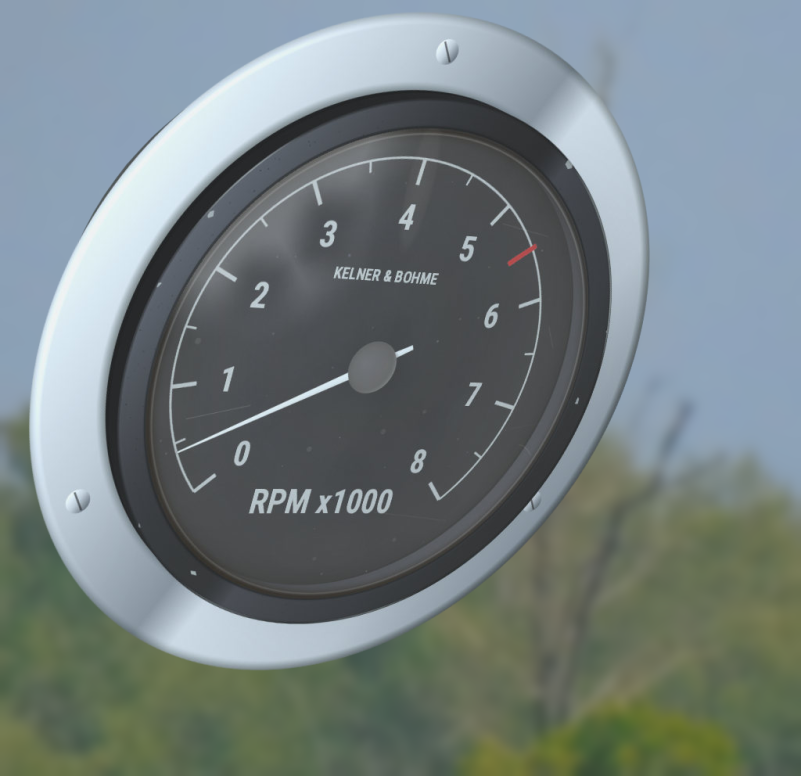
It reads value=500 unit=rpm
